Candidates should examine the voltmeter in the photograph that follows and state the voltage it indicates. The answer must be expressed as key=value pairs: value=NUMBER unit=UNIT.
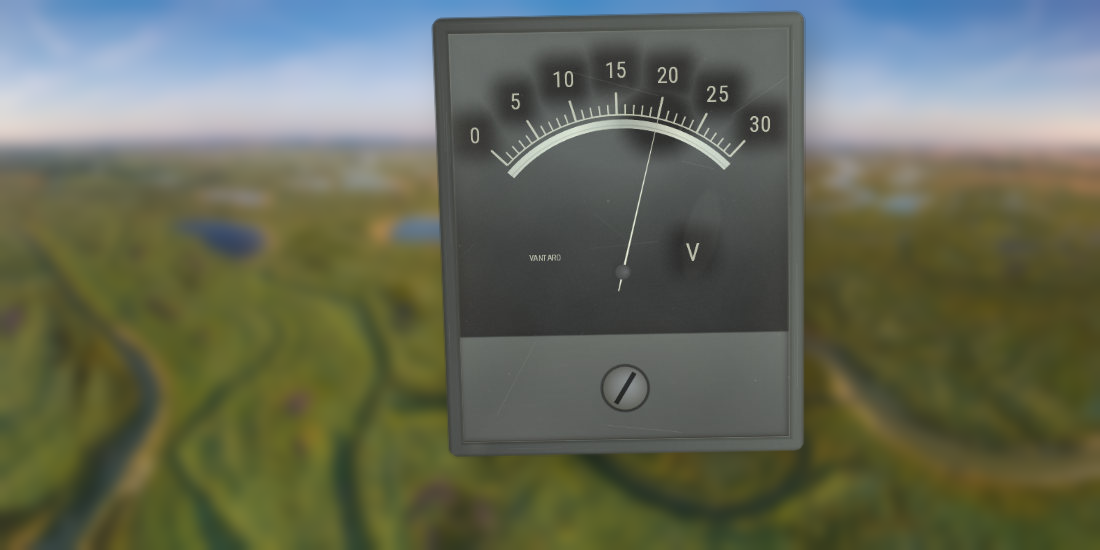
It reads value=20 unit=V
